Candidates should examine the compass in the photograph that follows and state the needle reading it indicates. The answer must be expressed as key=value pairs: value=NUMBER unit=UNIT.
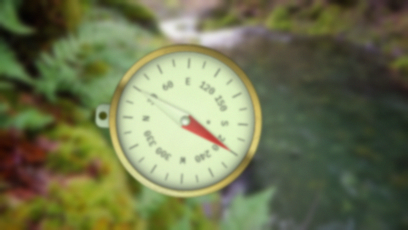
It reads value=210 unit=°
